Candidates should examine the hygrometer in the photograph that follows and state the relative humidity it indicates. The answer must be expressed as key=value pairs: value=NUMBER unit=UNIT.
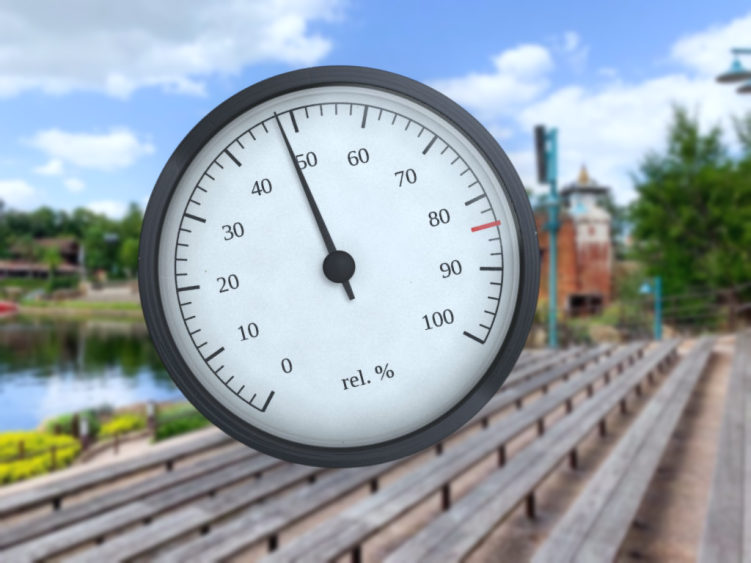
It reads value=48 unit=%
